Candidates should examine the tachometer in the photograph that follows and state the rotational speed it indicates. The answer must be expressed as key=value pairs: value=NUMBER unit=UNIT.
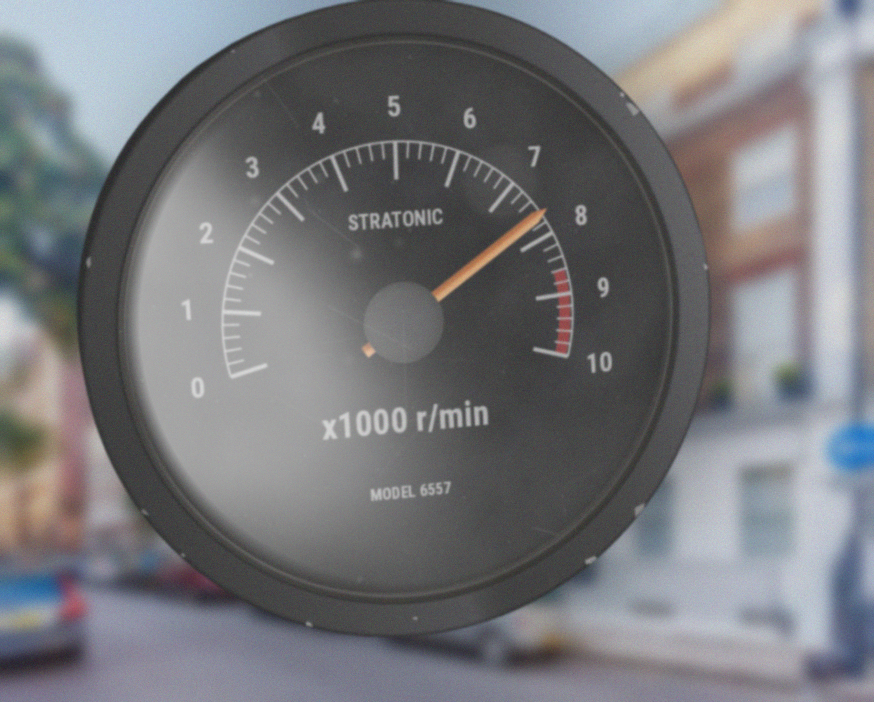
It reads value=7600 unit=rpm
